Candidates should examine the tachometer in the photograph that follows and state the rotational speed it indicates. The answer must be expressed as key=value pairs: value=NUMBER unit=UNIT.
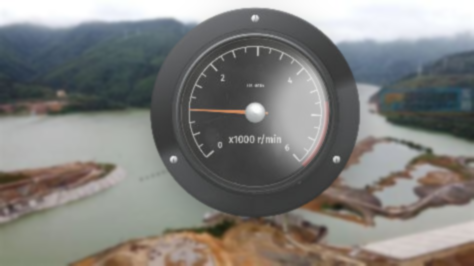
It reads value=1000 unit=rpm
